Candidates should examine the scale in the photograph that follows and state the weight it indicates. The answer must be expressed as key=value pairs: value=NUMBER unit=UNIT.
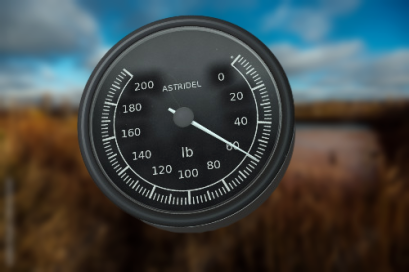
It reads value=60 unit=lb
